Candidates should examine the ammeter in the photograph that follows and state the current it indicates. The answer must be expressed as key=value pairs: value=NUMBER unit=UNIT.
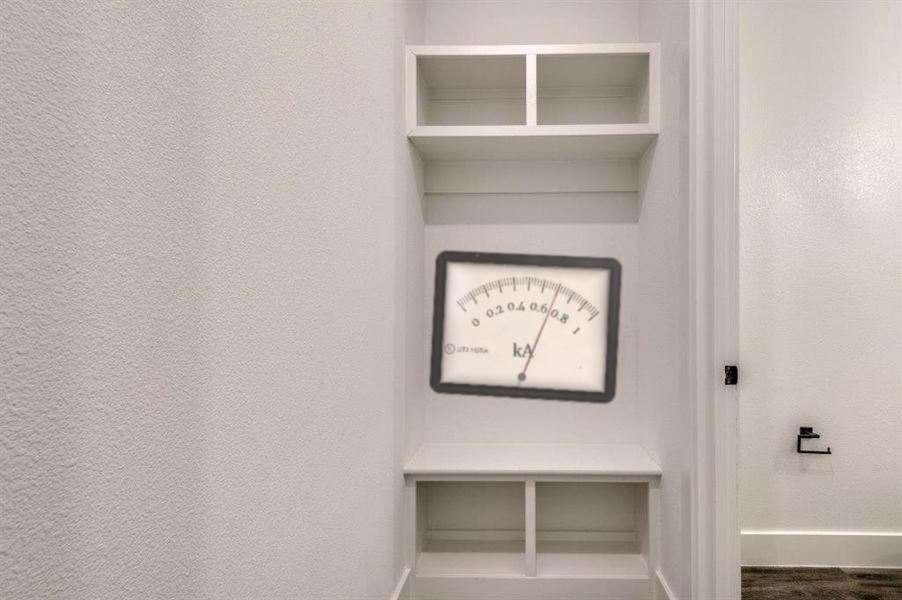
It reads value=0.7 unit=kA
